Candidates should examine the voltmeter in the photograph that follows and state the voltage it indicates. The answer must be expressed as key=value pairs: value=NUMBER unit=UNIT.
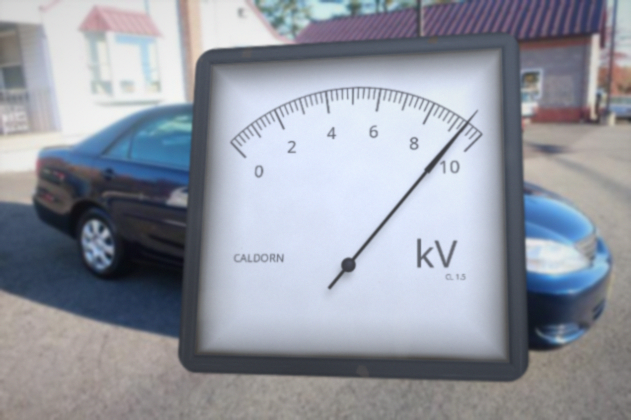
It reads value=9.4 unit=kV
